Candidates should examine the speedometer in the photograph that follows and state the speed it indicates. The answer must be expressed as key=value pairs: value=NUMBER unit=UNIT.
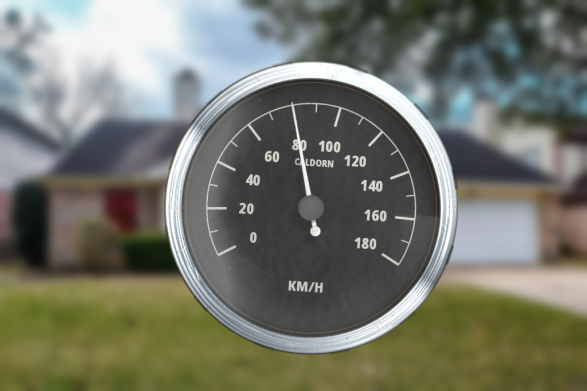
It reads value=80 unit=km/h
